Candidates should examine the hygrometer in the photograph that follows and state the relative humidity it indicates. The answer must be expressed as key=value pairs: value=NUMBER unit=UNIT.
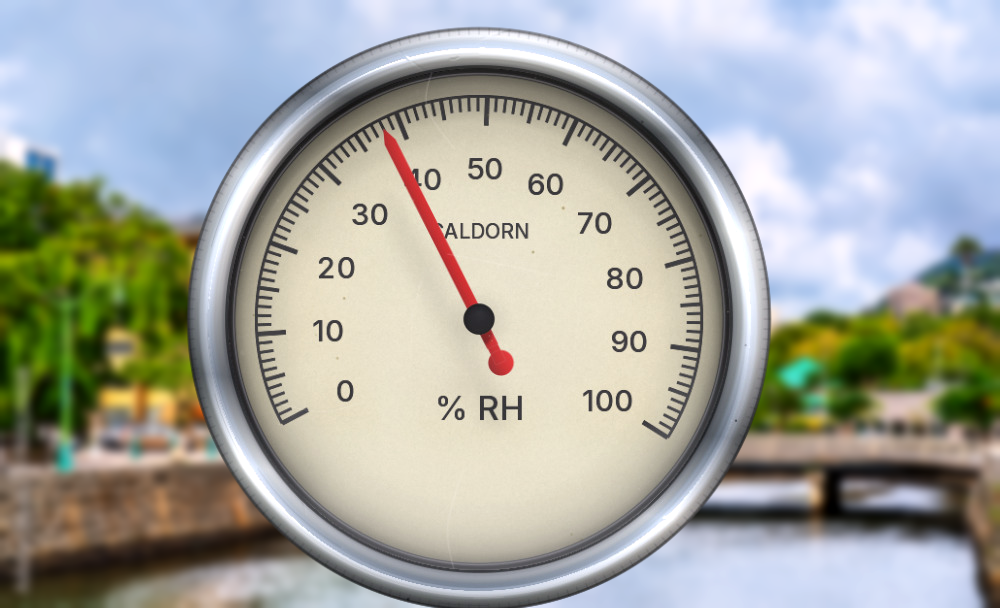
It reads value=38 unit=%
